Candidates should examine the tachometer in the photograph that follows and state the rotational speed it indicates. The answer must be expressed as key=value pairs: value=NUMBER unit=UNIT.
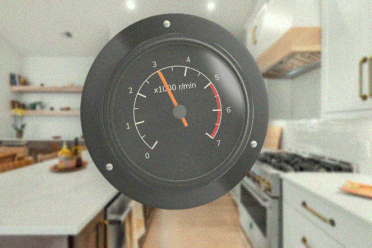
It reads value=3000 unit=rpm
